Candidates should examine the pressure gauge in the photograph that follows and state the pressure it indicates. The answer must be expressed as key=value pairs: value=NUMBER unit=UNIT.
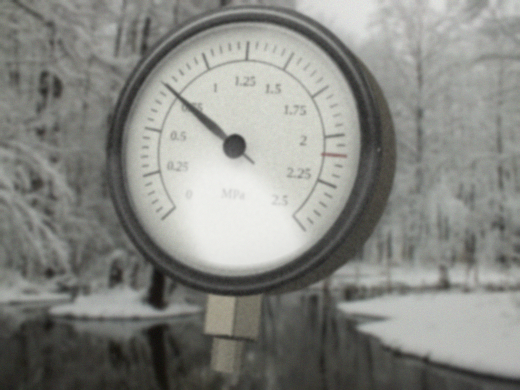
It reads value=0.75 unit=MPa
